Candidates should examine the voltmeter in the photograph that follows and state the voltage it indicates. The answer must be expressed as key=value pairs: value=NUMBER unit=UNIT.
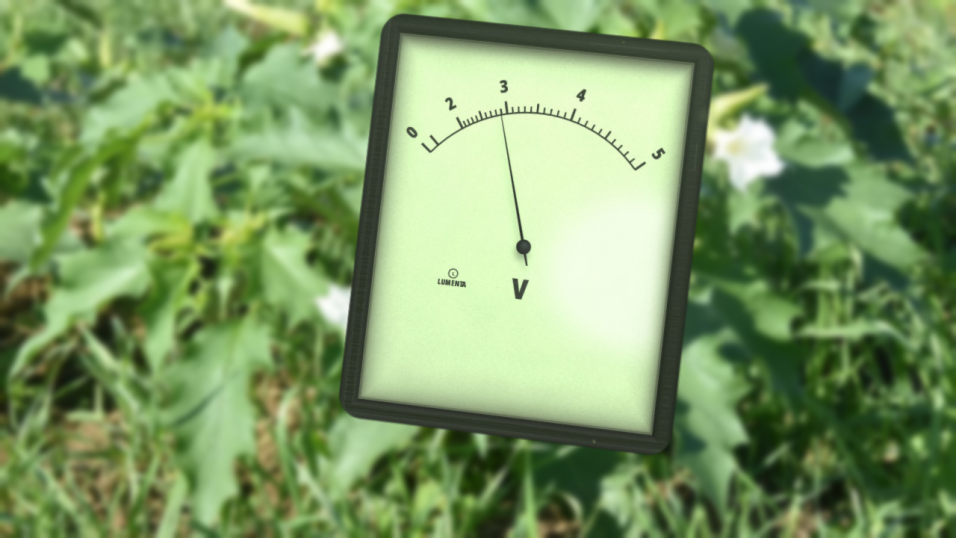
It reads value=2.9 unit=V
